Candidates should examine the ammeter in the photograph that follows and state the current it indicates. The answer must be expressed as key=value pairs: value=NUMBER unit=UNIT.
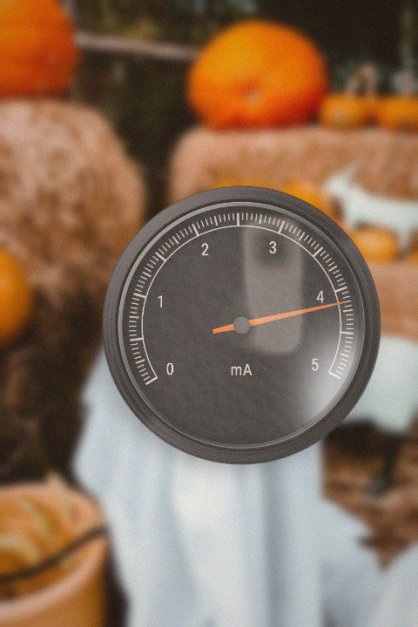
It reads value=4.15 unit=mA
